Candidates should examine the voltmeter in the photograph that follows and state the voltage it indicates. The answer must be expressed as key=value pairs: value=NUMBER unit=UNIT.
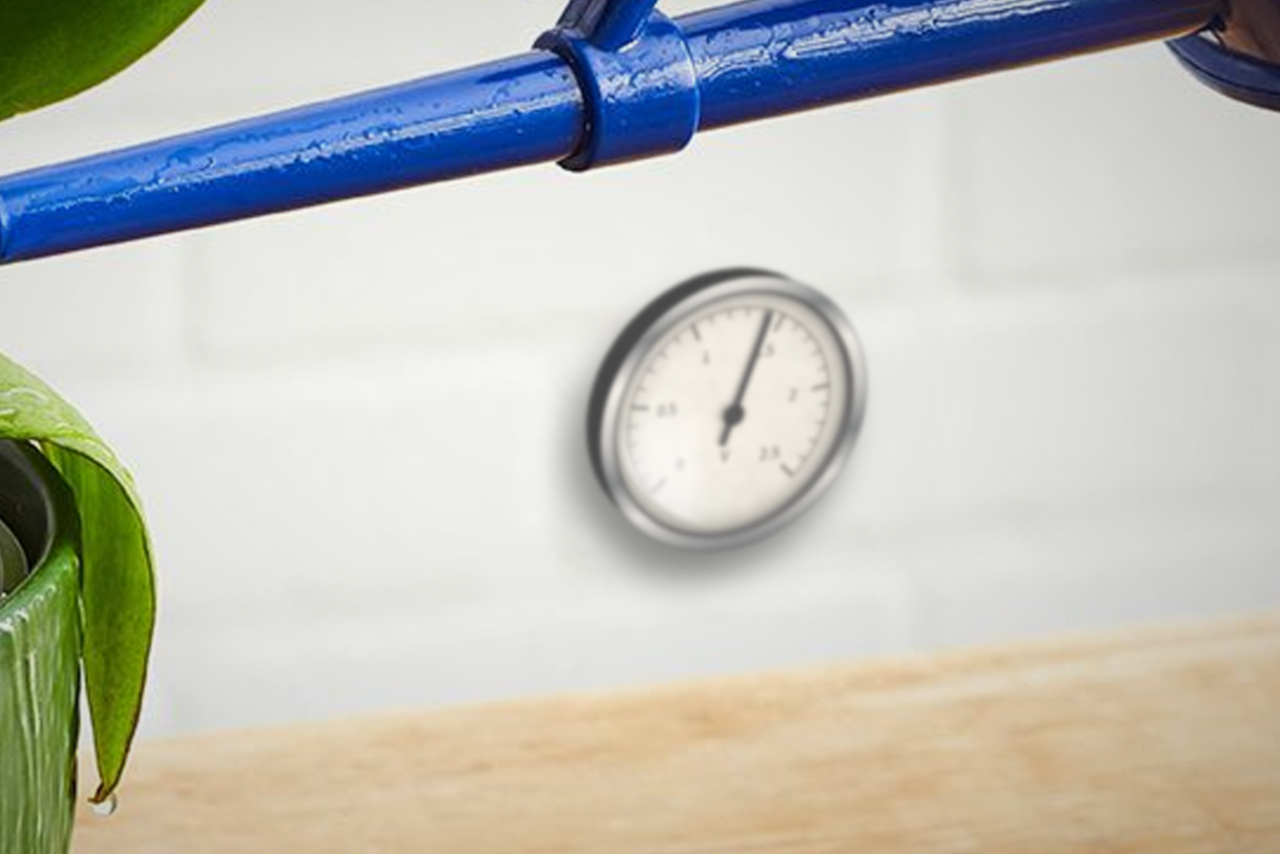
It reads value=1.4 unit=V
